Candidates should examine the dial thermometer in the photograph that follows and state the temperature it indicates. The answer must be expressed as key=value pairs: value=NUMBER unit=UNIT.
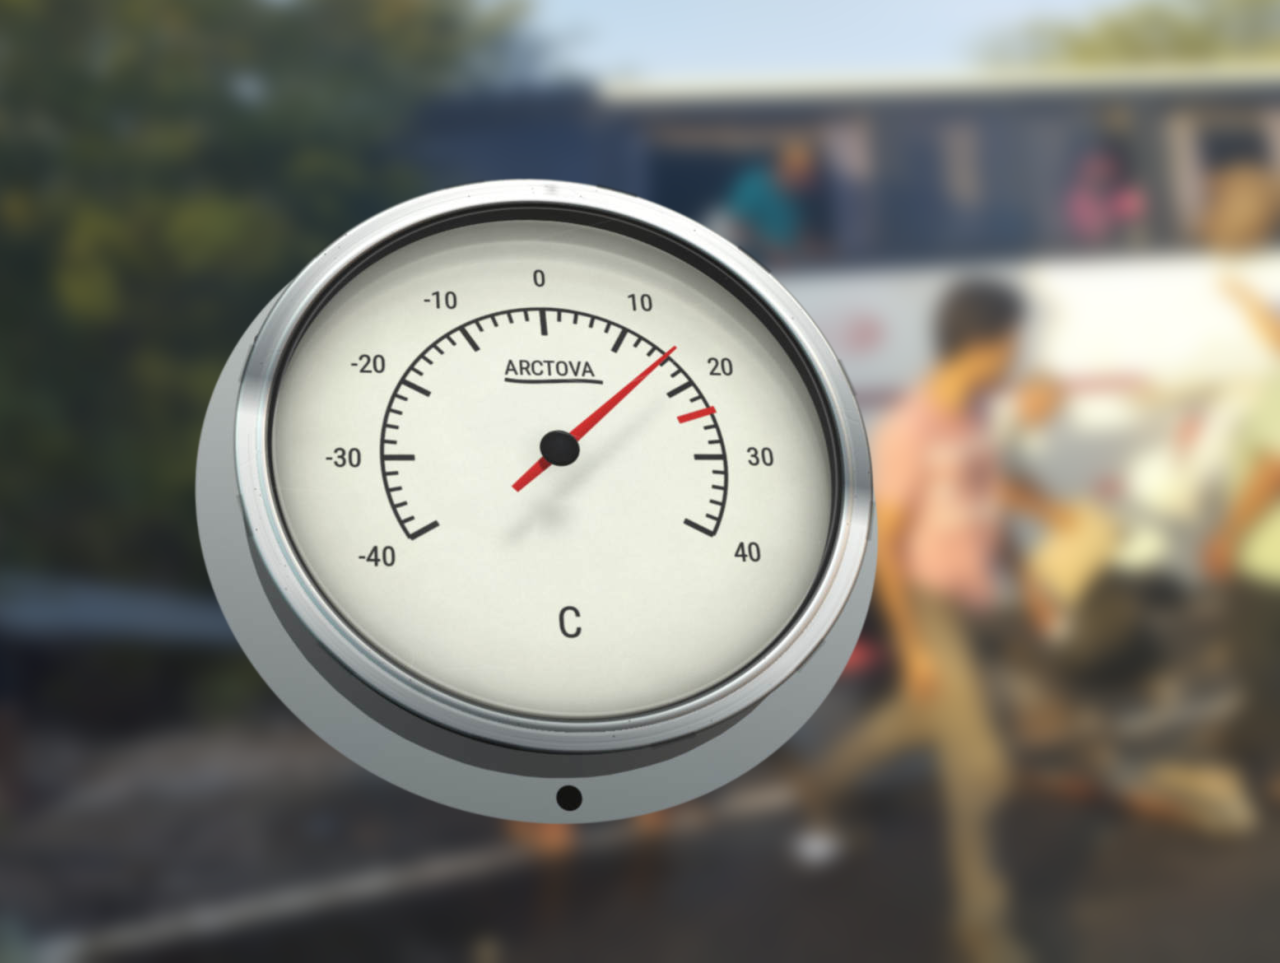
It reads value=16 unit=°C
